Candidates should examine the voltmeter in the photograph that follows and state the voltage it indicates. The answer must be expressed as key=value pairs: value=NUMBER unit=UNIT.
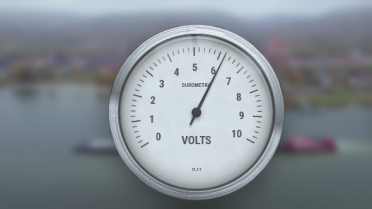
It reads value=6.2 unit=V
